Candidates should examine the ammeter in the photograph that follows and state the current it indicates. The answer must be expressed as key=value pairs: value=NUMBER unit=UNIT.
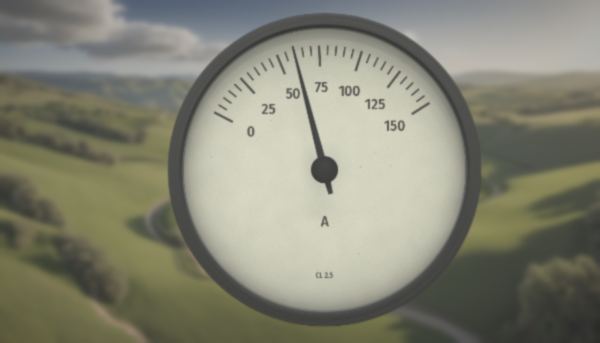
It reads value=60 unit=A
